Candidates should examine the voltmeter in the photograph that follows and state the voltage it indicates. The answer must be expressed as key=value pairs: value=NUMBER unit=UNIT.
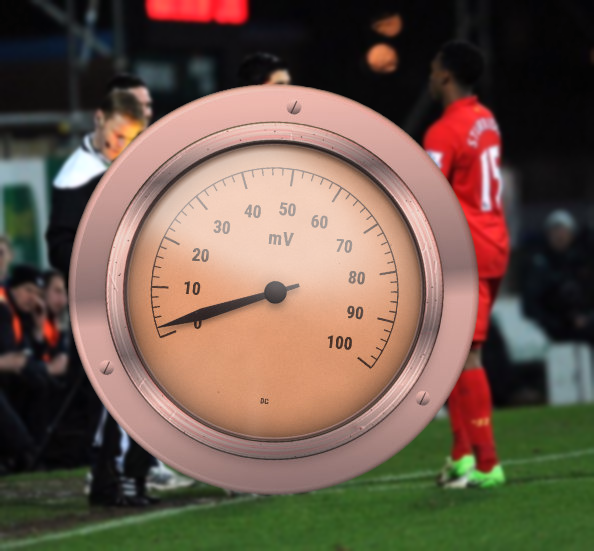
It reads value=2 unit=mV
